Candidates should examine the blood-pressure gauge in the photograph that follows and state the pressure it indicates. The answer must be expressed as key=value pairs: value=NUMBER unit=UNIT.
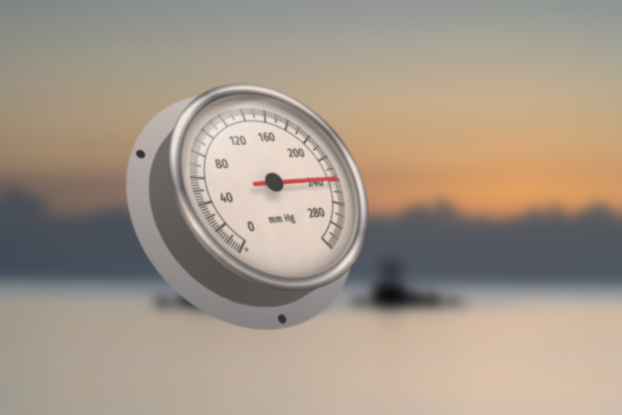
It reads value=240 unit=mmHg
